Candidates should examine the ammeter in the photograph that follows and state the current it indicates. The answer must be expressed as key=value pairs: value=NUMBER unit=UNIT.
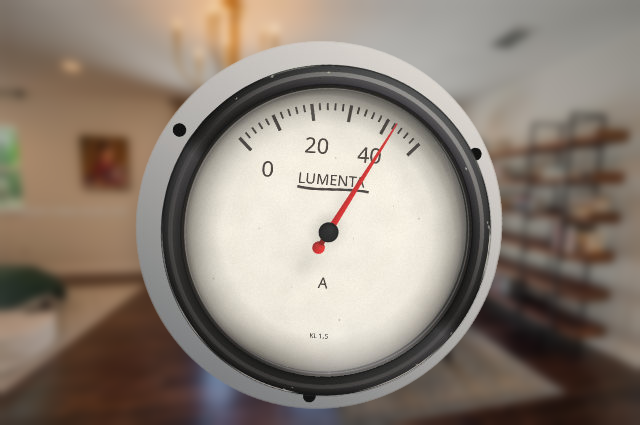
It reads value=42 unit=A
